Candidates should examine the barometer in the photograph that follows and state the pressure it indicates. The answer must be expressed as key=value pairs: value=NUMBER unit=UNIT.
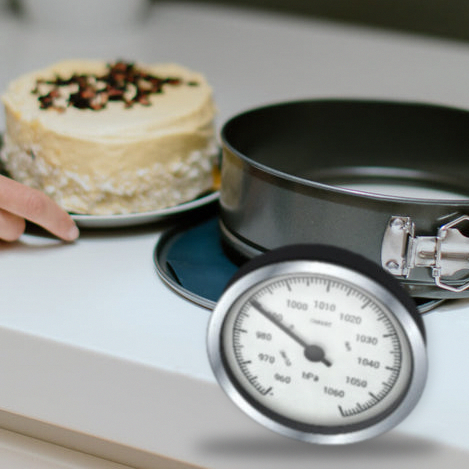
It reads value=990 unit=hPa
